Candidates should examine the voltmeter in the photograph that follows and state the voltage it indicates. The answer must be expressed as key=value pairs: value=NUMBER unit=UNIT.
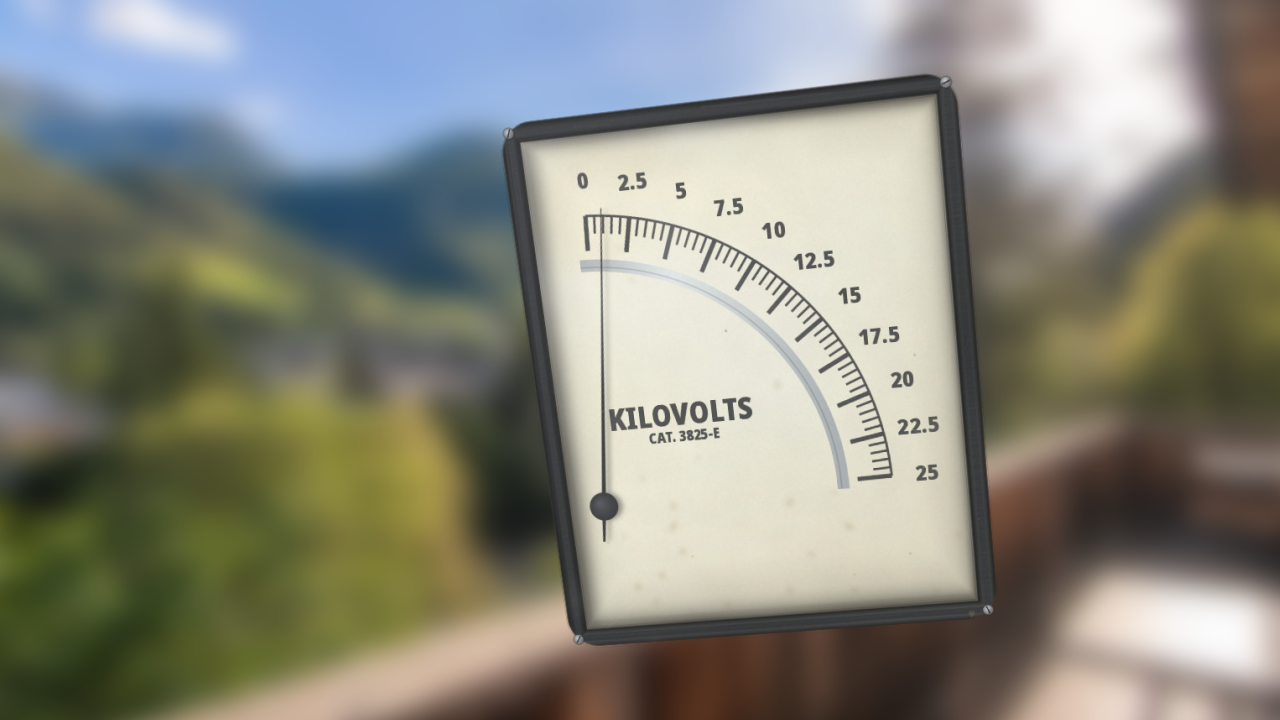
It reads value=1 unit=kV
